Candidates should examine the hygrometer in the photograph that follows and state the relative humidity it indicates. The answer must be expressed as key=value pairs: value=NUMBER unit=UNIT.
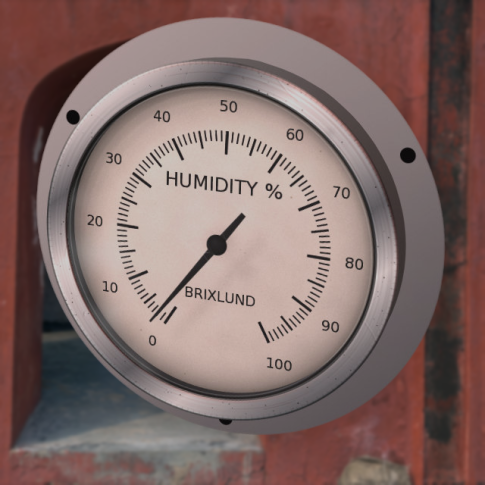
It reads value=2 unit=%
